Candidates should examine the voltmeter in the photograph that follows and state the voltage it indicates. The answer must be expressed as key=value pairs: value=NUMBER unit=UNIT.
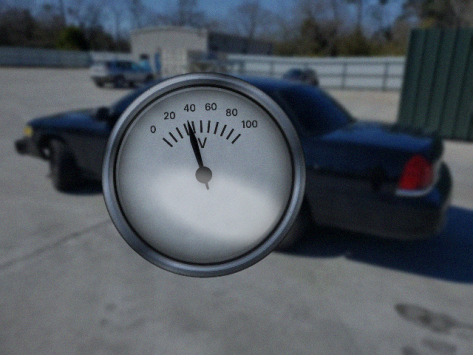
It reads value=35 unit=V
